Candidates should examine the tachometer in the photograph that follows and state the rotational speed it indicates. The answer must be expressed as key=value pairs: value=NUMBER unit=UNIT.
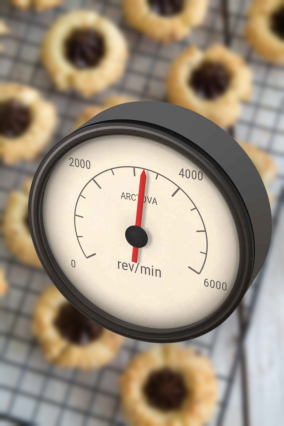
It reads value=3250 unit=rpm
